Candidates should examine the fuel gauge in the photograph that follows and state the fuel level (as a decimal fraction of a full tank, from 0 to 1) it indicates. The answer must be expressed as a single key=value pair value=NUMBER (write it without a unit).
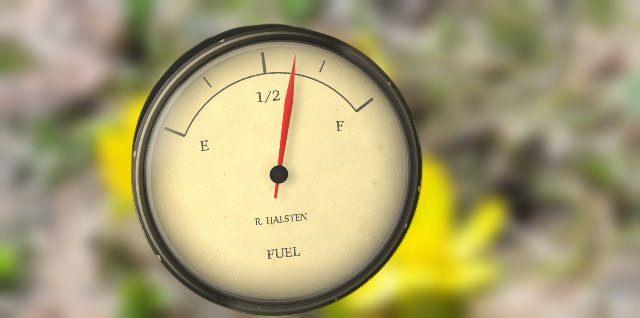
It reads value=0.625
